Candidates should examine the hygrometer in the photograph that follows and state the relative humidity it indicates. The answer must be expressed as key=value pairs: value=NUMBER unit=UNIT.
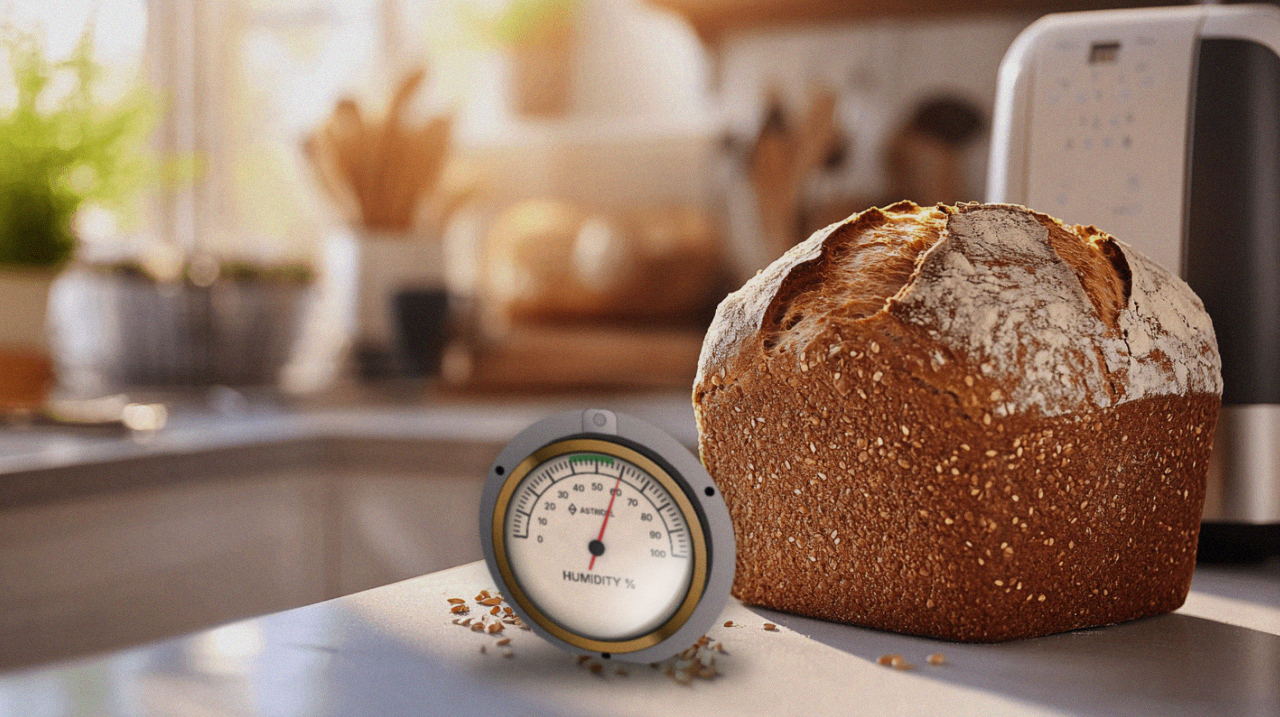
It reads value=60 unit=%
